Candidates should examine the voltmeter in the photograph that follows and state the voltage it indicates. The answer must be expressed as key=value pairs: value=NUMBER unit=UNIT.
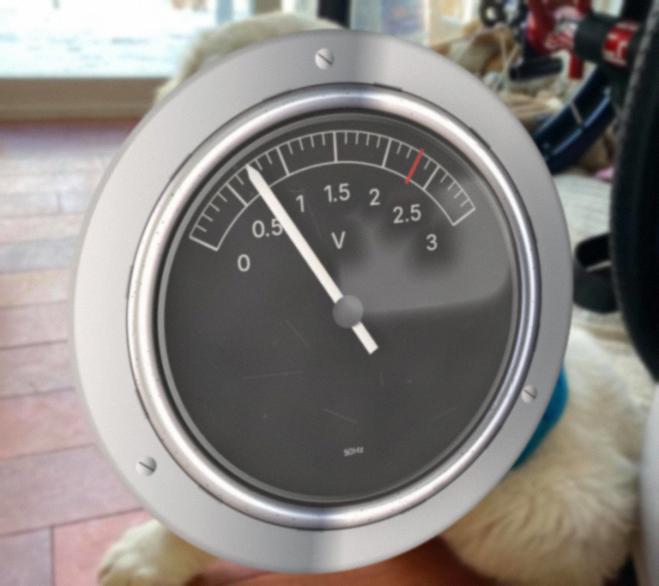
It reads value=0.7 unit=V
